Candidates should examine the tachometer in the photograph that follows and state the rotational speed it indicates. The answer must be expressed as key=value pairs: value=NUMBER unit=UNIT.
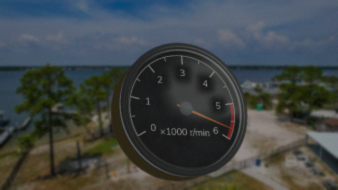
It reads value=5750 unit=rpm
